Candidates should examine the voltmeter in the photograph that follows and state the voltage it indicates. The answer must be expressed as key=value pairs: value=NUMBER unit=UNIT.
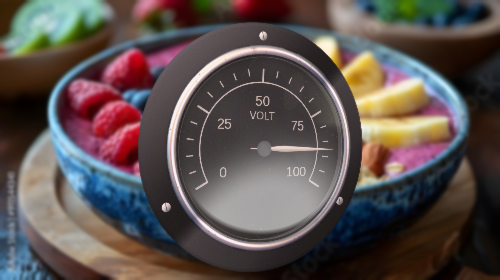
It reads value=87.5 unit=V
